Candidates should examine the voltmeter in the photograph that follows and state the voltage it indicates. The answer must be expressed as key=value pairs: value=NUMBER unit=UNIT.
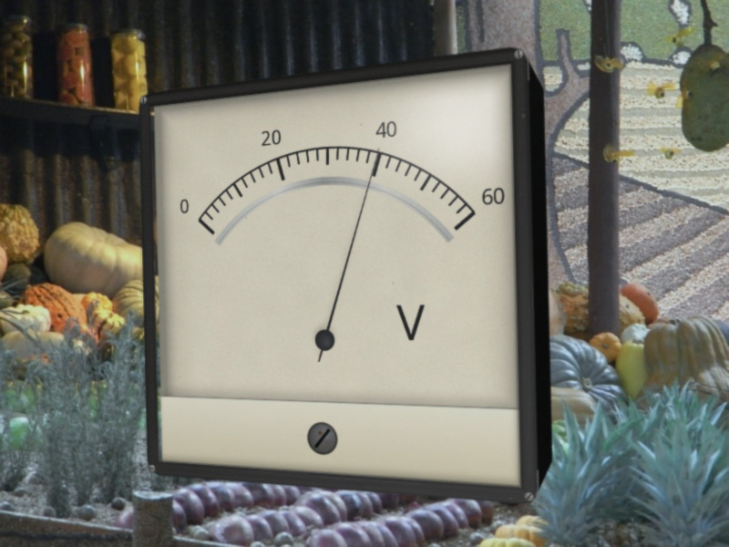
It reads value=40 unit=V
